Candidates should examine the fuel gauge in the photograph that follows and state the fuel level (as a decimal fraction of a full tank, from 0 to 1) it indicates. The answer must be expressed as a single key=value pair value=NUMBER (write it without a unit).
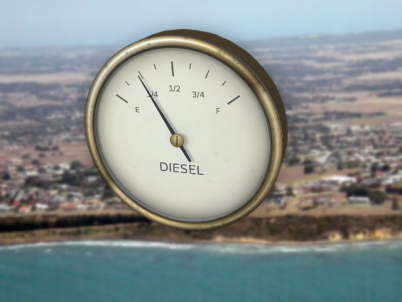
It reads value=0.25
